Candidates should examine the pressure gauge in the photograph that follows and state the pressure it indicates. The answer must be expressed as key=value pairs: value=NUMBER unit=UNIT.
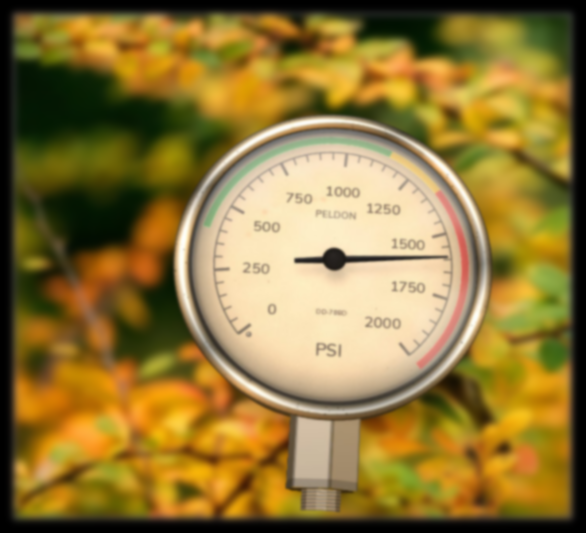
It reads value=1600 unit=psi
